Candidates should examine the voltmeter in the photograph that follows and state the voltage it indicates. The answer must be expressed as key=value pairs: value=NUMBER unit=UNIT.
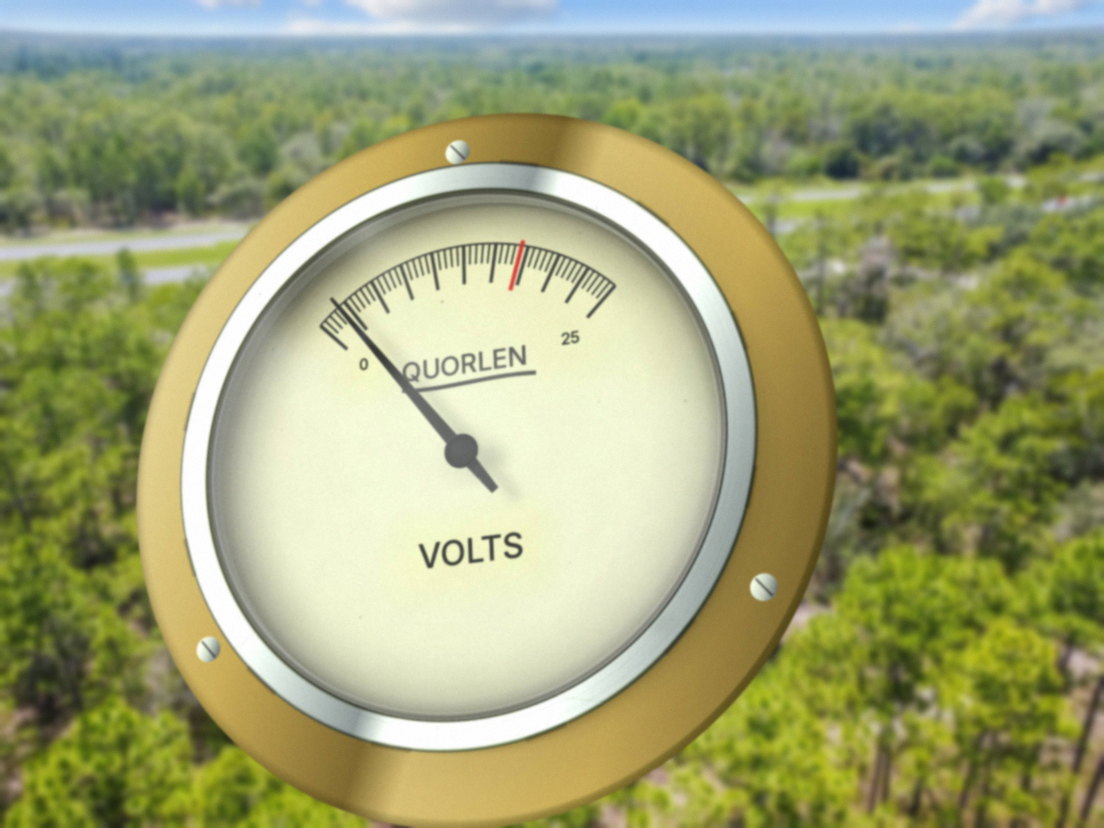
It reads value=2 unit=V
